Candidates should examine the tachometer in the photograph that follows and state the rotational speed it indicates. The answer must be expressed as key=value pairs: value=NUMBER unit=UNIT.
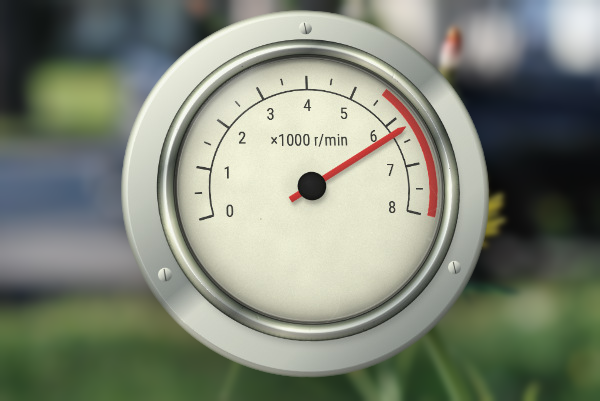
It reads value=6250 unit=rpm
